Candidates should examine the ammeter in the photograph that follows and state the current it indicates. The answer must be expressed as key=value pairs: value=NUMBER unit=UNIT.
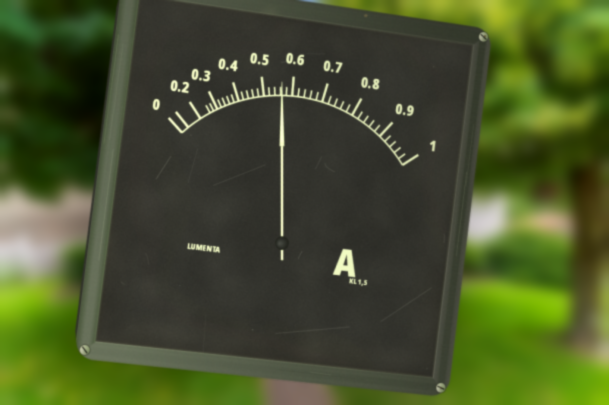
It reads value=0.56 unit=A
